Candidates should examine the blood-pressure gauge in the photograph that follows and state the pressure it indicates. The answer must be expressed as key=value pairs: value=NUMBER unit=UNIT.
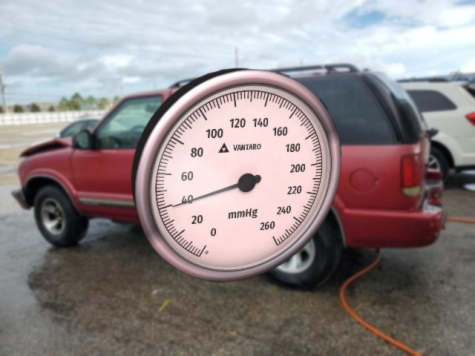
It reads value=40 unit=mmHg
